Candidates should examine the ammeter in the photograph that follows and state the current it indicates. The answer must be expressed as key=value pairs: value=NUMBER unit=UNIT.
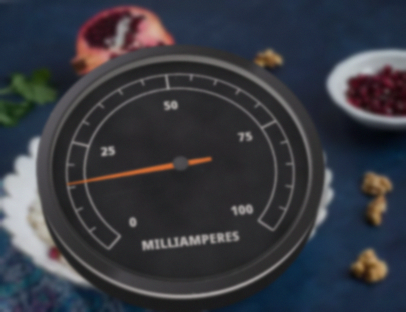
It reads value=15 unit=mA
